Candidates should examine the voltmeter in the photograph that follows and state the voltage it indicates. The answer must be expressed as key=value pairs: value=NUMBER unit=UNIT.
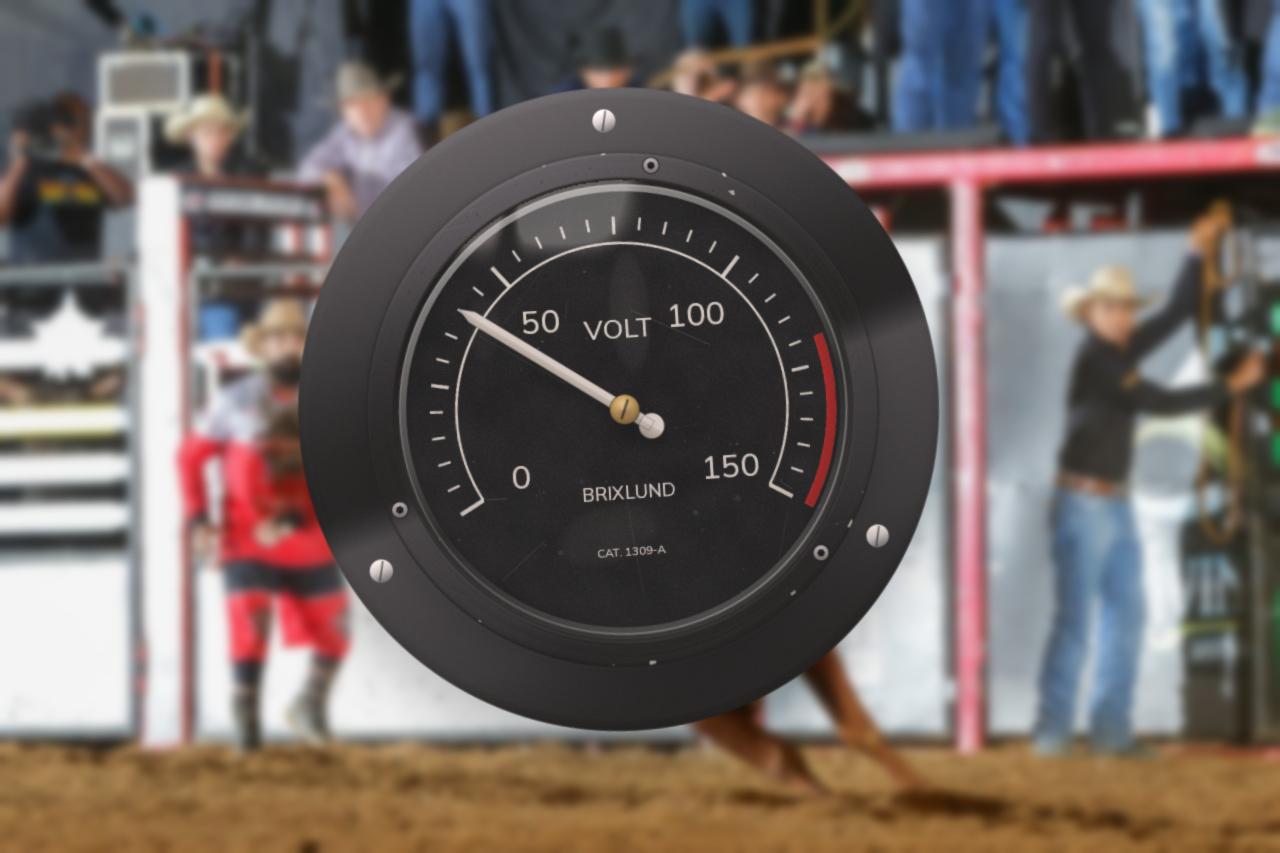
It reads value=40 unit=V
